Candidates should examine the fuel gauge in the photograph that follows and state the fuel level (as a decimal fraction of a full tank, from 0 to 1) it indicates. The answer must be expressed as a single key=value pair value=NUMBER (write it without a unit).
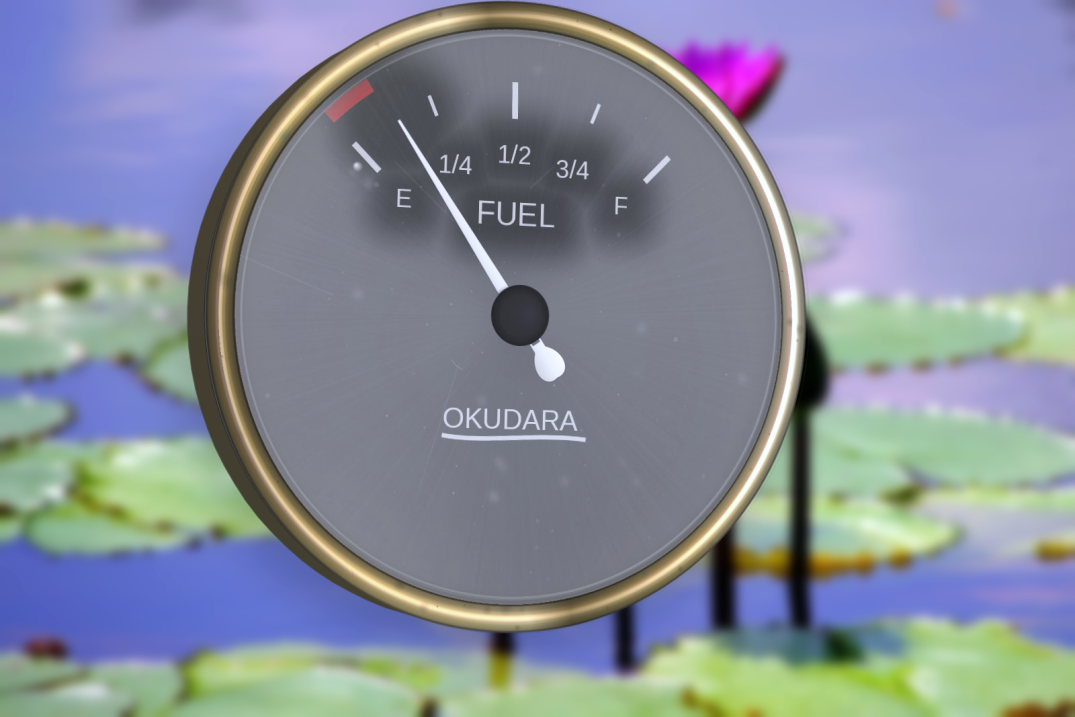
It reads value=0.125
